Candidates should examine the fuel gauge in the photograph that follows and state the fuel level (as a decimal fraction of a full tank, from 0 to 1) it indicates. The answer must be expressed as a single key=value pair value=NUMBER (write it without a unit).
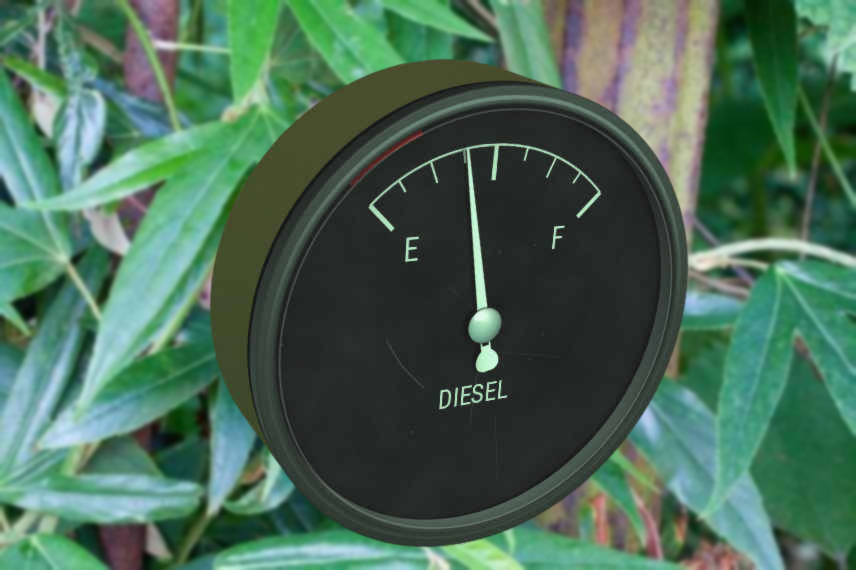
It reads value=0.375
